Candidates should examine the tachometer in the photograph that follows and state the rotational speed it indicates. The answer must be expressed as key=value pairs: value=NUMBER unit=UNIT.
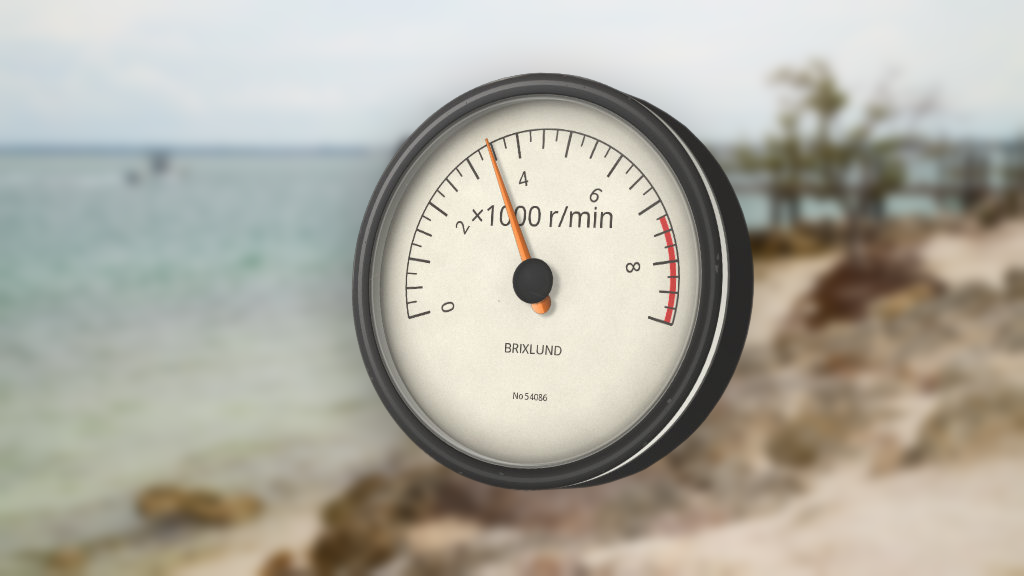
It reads value=3500 unit=rpm
